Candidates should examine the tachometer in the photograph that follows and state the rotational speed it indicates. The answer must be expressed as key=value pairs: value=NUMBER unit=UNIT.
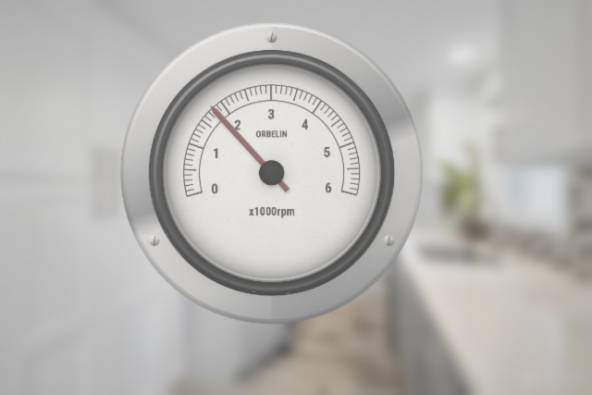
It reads value=1800 unit=rpm
